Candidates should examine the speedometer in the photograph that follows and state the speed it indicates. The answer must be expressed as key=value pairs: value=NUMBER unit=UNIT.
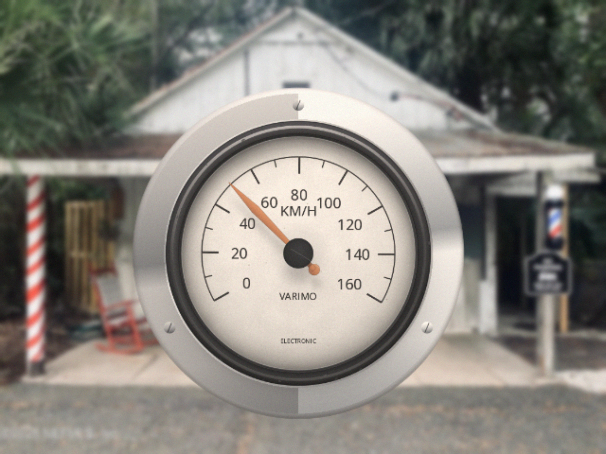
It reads value=50 unit=km/h
